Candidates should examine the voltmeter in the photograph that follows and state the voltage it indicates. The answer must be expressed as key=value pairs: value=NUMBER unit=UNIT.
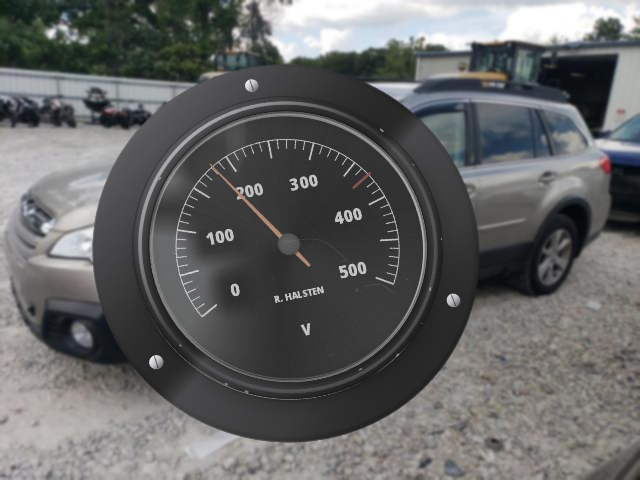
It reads value=180 unit=V
